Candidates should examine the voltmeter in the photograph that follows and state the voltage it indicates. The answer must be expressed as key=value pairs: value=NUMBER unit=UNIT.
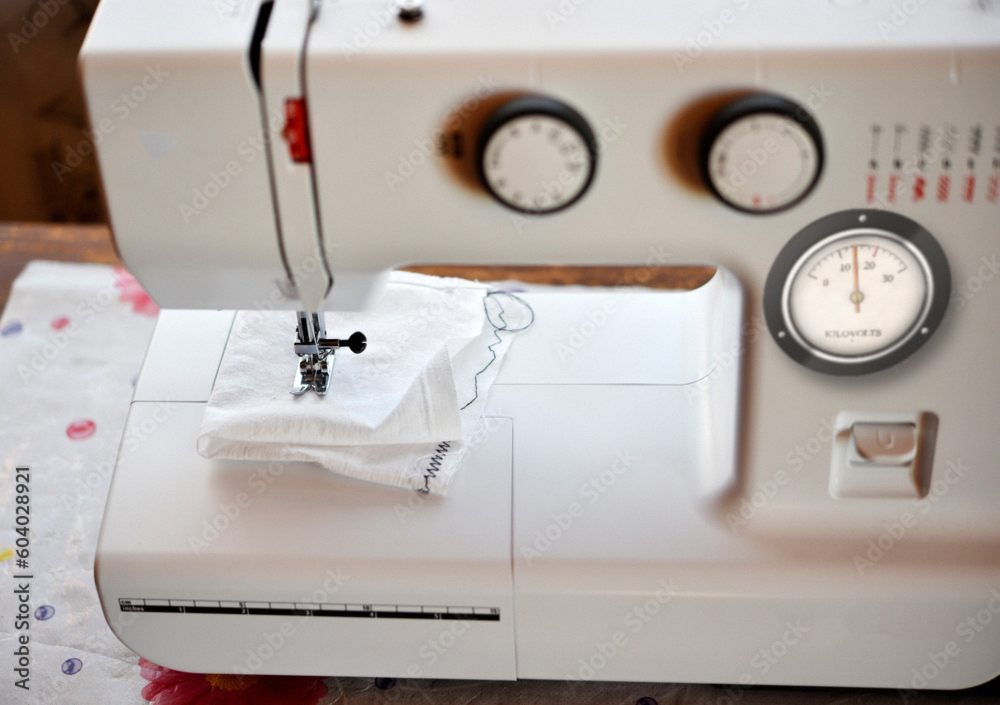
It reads value=14 unit=kV
